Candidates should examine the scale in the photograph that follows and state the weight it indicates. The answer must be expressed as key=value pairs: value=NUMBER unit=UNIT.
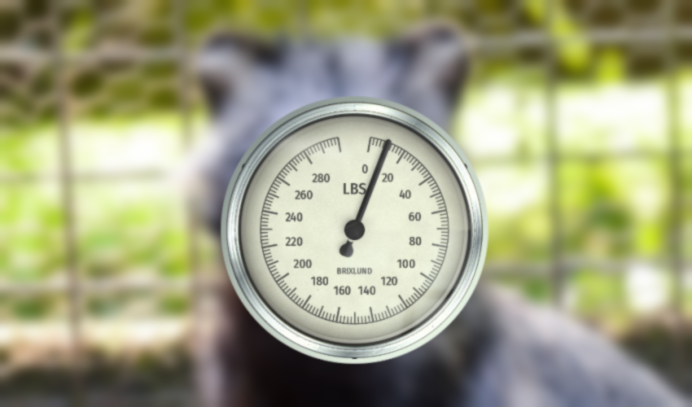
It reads value=10 unit=lb
